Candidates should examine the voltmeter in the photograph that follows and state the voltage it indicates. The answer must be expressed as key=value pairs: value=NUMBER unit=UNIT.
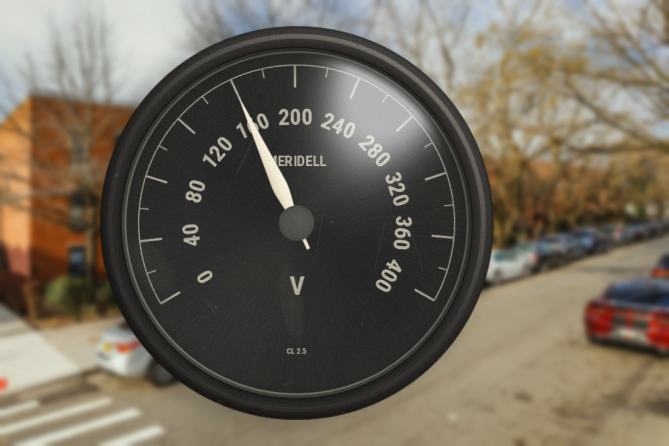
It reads value=160 unit=V
